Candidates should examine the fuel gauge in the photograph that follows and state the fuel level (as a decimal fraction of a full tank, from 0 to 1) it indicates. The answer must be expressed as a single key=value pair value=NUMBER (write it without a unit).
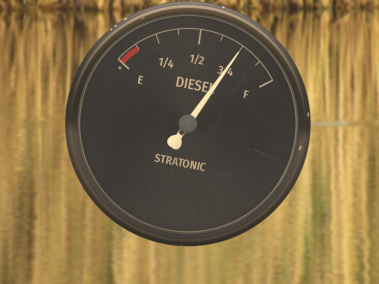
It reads value=0.75
